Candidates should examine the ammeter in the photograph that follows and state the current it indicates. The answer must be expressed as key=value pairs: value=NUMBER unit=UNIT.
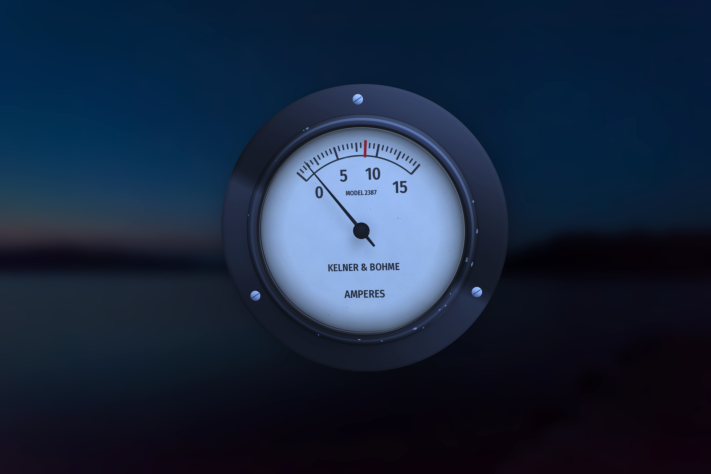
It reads value=1.5 unit=A
